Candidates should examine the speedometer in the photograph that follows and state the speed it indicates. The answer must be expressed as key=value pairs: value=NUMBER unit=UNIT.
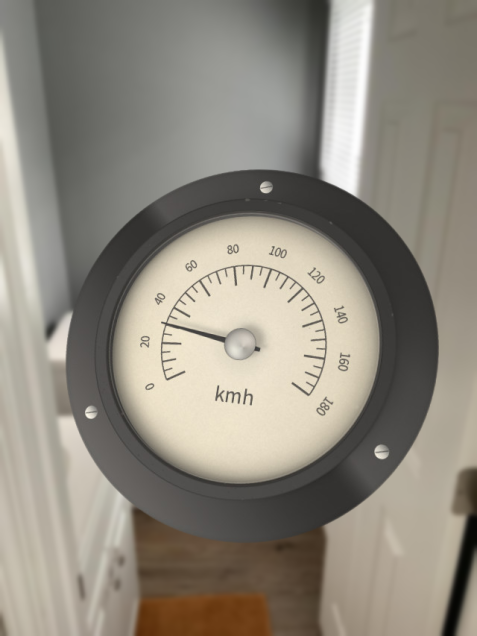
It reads value=30 unit=km/h
